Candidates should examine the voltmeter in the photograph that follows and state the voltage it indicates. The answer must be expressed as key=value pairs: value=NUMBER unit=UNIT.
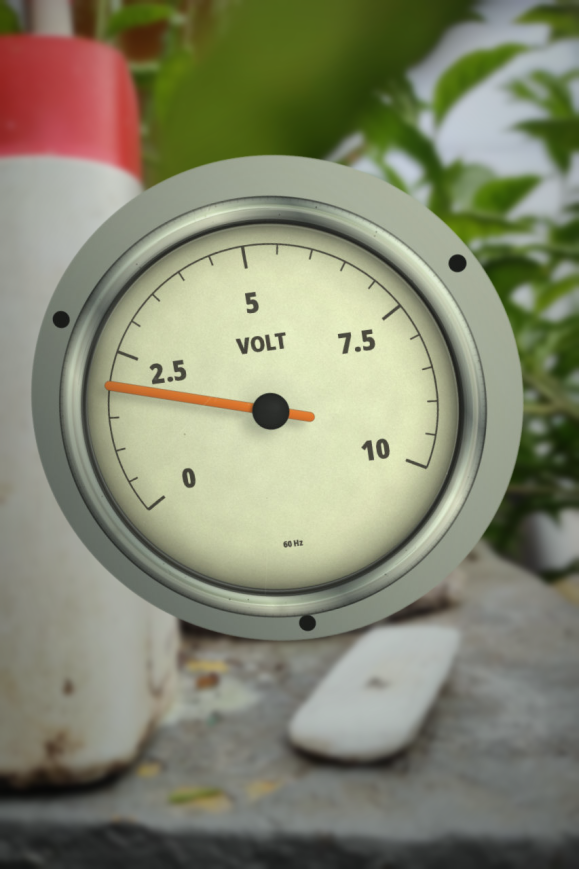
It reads value=2 unit=V
